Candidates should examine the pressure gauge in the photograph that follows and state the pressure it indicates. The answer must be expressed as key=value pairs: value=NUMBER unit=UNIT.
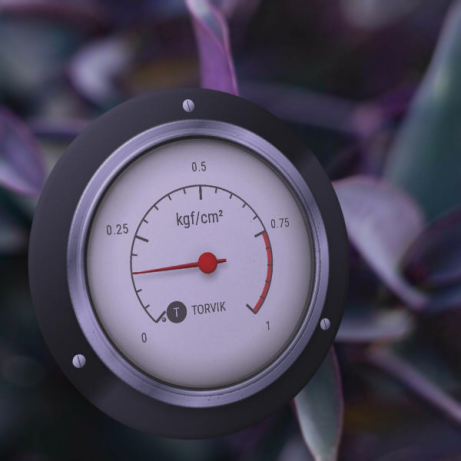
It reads value=0.15 unit=kg/cm²
